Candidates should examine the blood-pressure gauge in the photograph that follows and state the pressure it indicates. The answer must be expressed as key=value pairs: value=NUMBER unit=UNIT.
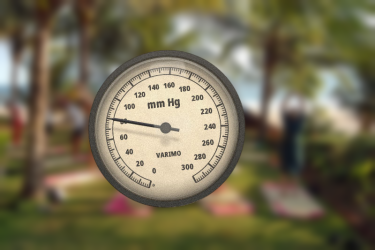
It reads value=80 unit=mmHg
